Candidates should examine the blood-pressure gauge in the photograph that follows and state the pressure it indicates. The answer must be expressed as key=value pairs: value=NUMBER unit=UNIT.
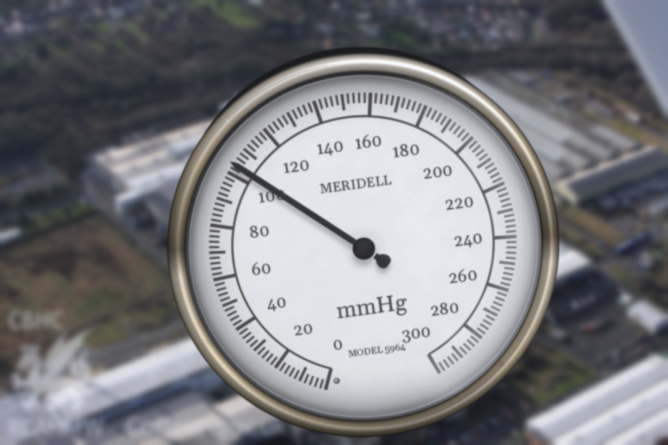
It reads value=104 unit=mmHg
